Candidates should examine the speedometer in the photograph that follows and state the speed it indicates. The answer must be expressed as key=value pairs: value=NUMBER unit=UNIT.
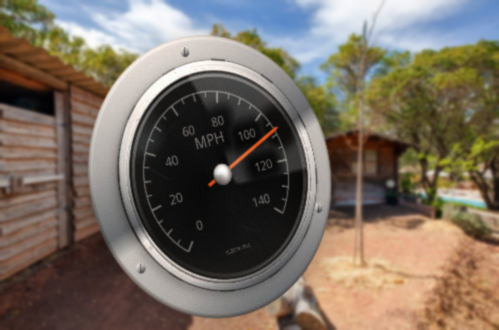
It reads value=107.5 unit=mph
